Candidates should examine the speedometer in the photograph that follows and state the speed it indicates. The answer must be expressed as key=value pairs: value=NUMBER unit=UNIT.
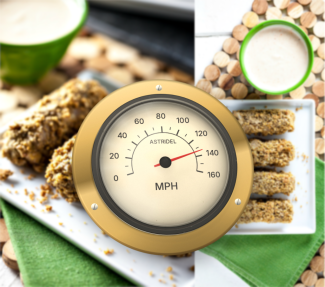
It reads value=135 unit=mph
